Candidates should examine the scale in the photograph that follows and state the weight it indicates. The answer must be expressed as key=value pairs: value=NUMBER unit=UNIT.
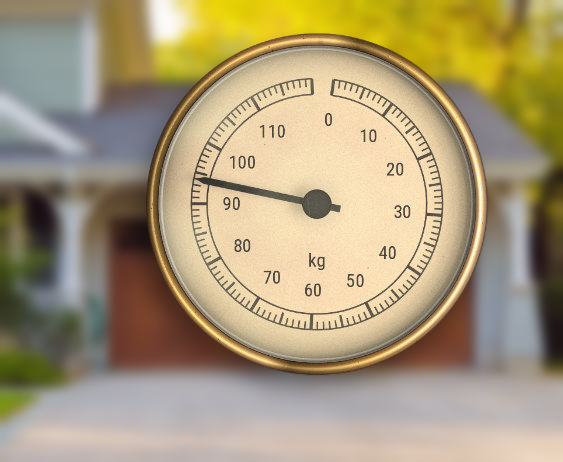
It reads value=94 unit=kg
